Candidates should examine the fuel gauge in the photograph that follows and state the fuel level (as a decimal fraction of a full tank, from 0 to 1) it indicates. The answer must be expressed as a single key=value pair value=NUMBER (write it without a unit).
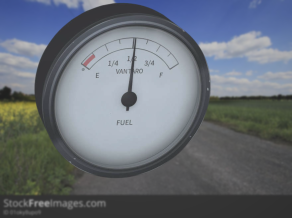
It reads value=0.5
